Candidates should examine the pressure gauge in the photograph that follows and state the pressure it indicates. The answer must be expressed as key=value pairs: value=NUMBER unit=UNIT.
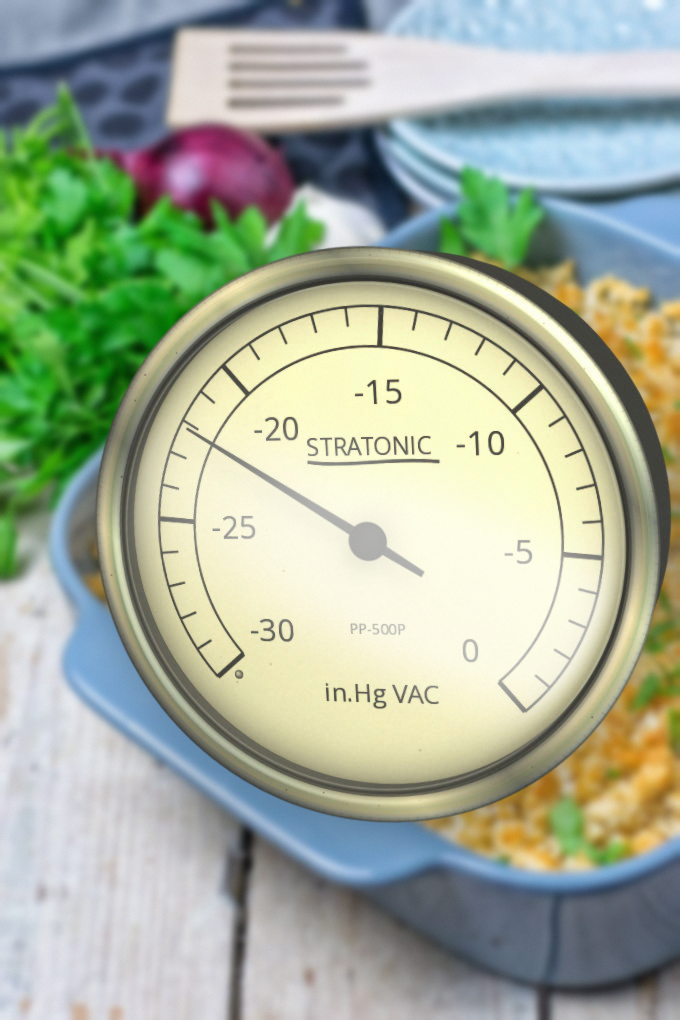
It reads value=-22 unit=inHg
